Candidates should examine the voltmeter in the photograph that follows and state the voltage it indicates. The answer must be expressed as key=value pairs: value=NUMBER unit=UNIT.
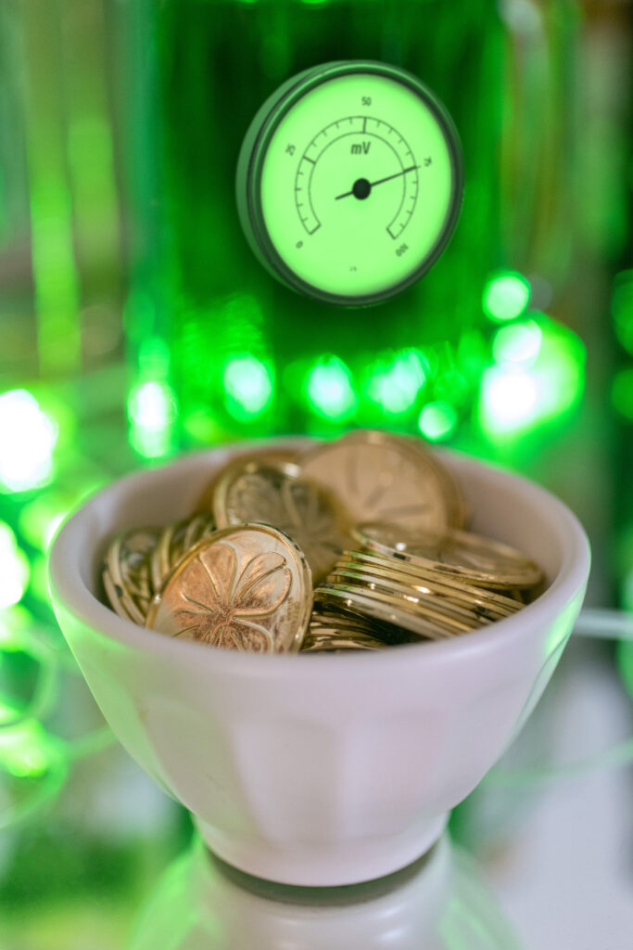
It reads value=75 unit=mV
